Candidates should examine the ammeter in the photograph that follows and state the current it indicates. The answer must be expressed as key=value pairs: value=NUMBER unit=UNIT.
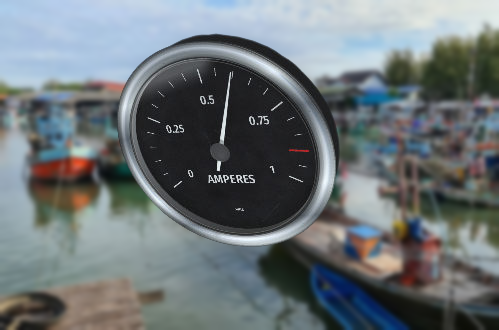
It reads value=0.6 unit=A
